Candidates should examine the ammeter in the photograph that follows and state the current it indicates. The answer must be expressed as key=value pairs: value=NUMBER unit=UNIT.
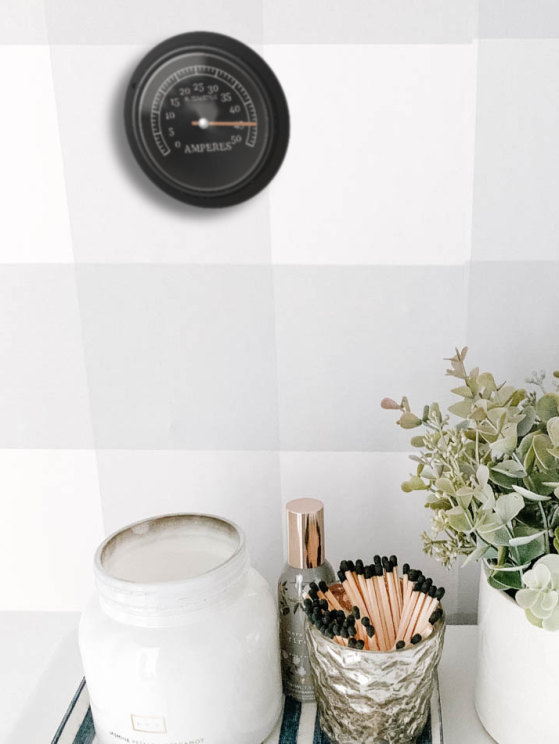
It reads value=45 unit=A
